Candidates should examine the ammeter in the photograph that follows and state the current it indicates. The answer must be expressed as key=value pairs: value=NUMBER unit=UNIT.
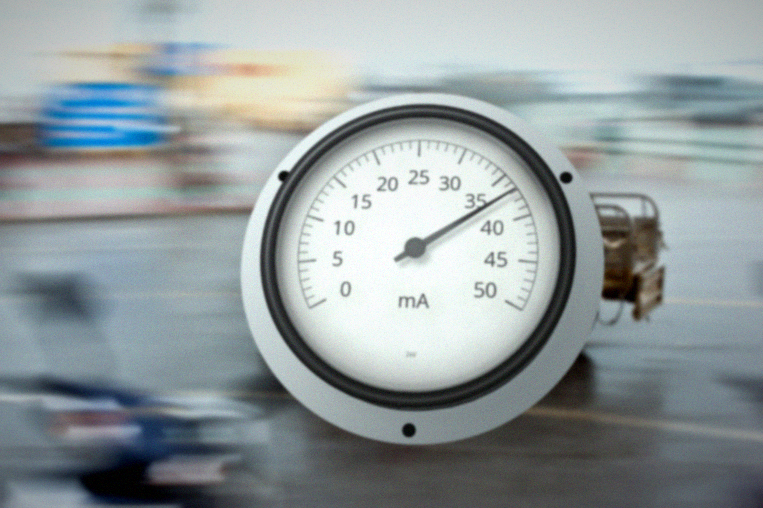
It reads value=37 unit=mA
